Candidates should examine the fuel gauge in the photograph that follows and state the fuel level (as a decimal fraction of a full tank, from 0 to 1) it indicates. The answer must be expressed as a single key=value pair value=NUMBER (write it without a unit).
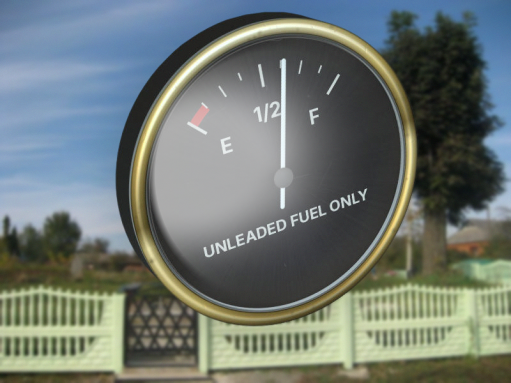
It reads value=0.625
